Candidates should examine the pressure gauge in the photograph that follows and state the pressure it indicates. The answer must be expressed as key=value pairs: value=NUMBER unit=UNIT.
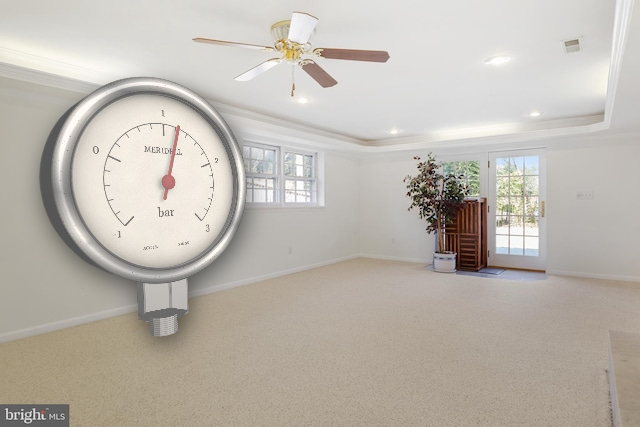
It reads value=1.2 unit=bar
